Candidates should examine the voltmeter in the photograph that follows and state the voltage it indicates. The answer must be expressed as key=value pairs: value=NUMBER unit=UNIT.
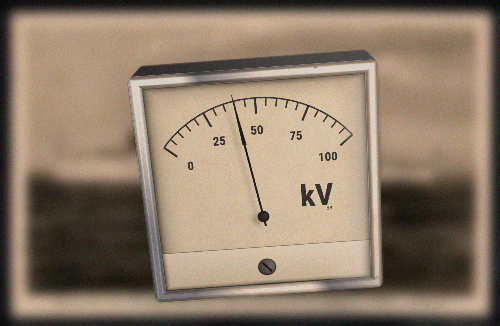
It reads value=40 unit=kV
